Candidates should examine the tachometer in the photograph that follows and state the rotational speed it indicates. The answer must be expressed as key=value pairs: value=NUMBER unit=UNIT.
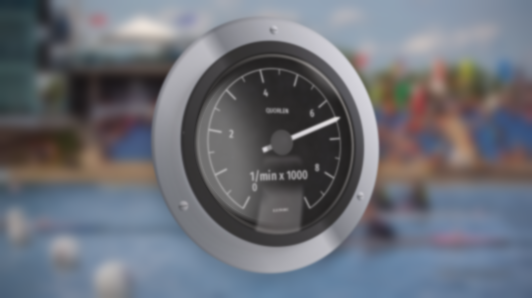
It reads value=6500 unit=rpm
